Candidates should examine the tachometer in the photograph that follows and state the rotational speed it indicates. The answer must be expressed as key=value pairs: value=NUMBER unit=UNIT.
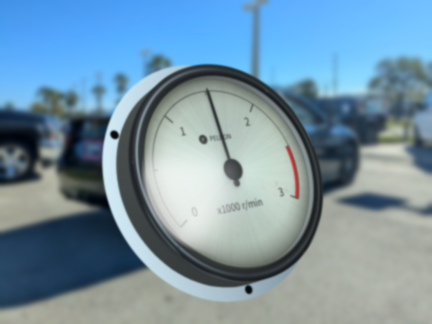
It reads value=1500 unit=rpm
